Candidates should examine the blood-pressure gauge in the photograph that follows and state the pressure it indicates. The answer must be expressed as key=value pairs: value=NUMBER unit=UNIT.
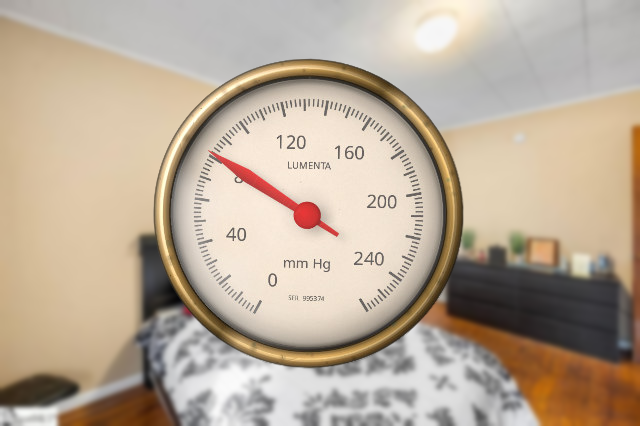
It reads value=82 unit=mmHg
